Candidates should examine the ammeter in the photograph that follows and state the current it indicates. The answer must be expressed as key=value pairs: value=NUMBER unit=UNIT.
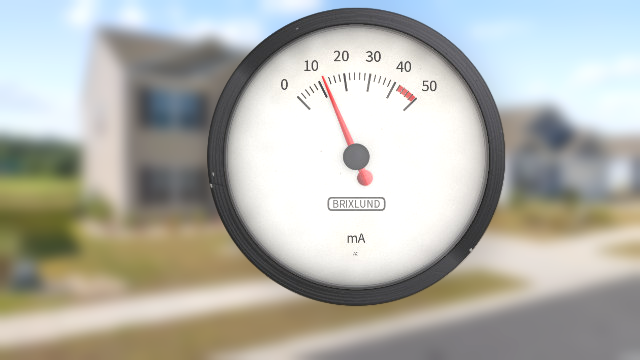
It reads value=12 unit=mA
